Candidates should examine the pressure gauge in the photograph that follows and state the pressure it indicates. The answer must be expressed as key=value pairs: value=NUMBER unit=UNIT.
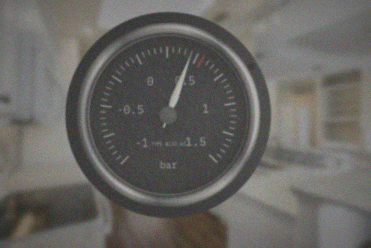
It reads value=0.45 unit=bar
